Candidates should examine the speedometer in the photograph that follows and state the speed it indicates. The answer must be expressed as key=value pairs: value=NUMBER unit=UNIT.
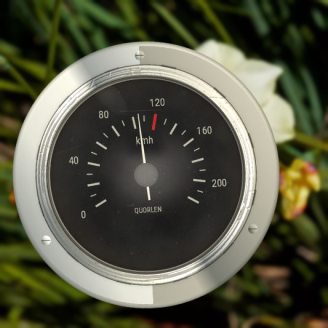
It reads value=105 unit=km/h
